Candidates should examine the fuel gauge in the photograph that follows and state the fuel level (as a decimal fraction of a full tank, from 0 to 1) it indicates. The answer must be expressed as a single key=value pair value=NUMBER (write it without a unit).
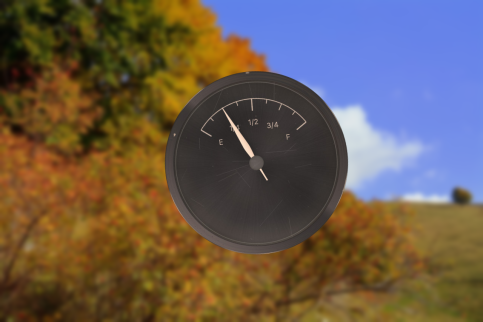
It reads value=0.25
